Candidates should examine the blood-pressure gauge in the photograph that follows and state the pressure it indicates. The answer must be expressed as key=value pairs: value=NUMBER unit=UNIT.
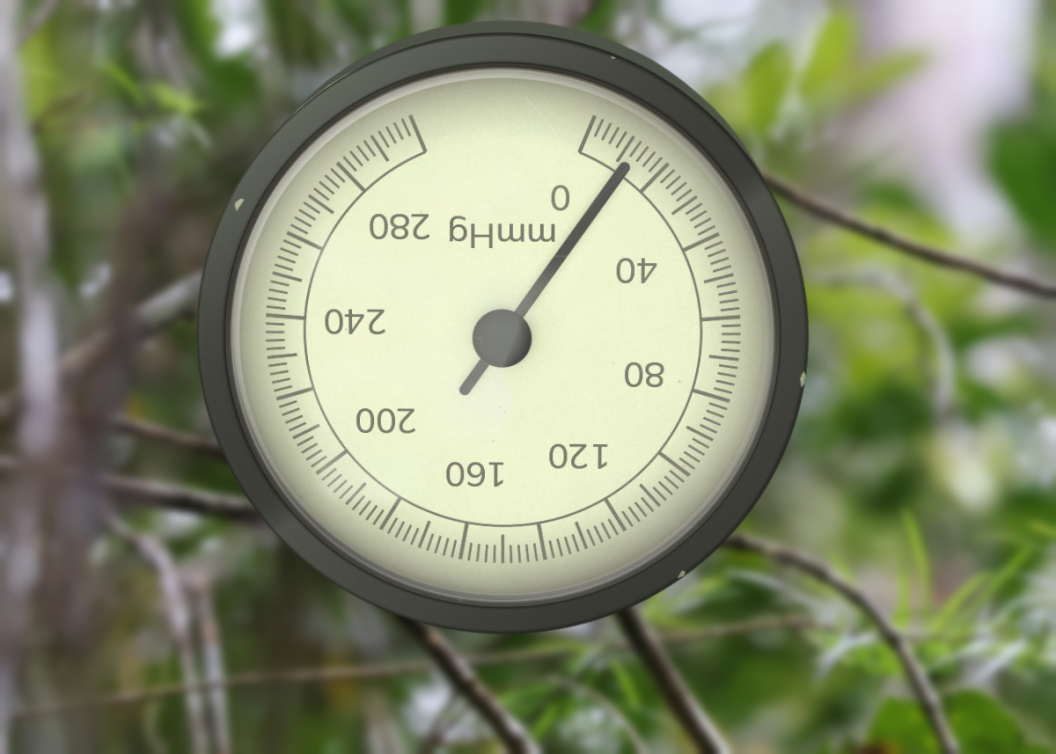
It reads value=12 unit=mmHg
